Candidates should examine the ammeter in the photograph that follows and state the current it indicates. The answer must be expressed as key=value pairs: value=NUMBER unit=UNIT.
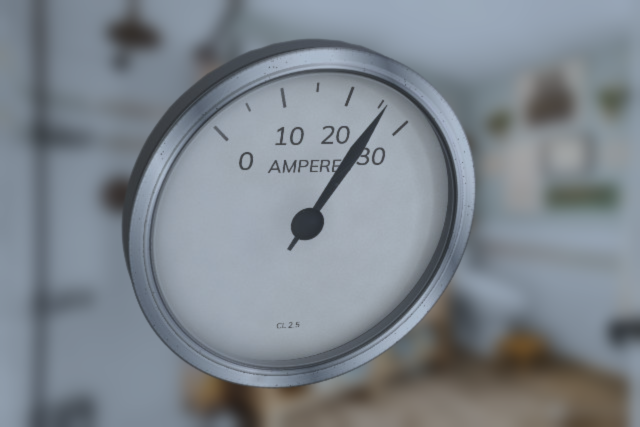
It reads value=25 unit=A
